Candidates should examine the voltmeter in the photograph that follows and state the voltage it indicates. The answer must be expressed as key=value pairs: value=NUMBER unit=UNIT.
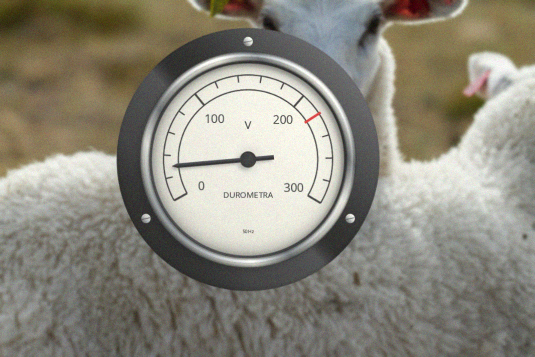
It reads value=30 unit=V
